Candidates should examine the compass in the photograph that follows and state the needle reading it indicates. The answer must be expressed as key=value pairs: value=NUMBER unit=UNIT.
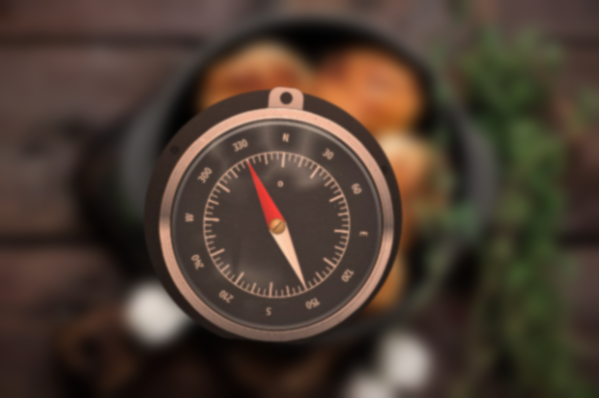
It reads value=330 unit=°
